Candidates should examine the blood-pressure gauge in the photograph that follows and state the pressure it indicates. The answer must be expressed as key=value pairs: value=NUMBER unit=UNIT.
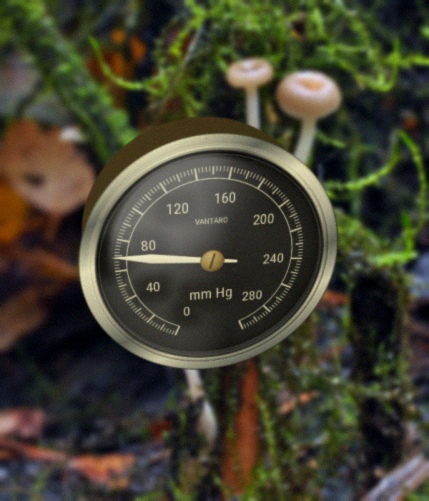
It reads value=70 unit=mmHg
